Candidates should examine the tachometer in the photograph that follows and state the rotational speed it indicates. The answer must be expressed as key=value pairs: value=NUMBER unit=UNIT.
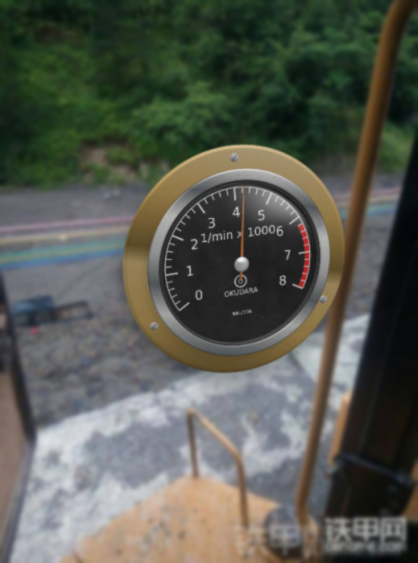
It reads value=4200 unit=rpm
